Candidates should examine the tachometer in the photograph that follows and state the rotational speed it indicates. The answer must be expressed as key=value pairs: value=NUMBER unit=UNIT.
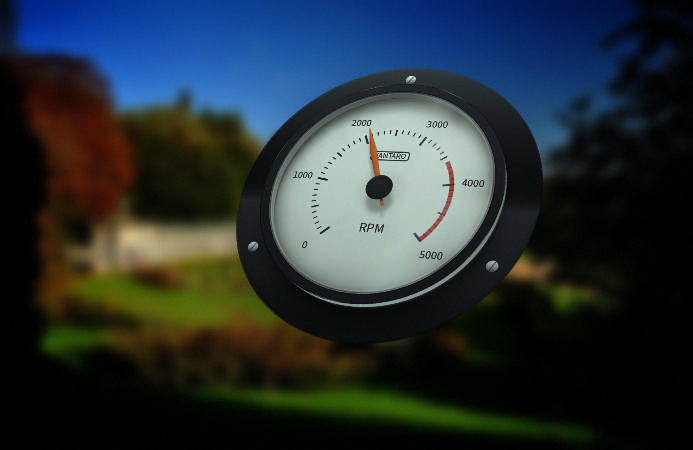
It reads value=2100 unit=rpm
